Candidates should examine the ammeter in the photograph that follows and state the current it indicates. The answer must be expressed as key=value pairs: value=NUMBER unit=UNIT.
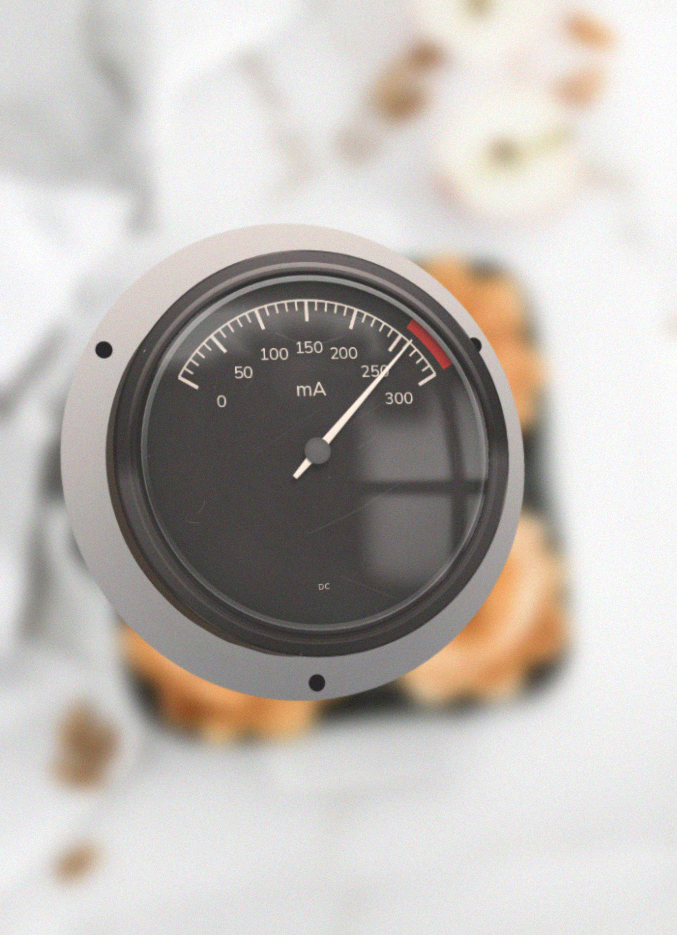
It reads value=260 unit=mA
